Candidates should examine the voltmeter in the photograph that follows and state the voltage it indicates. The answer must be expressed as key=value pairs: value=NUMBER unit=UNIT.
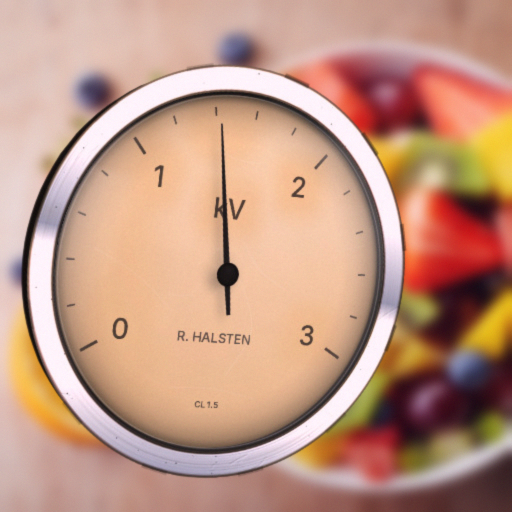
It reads value=1.4 unit=kV
